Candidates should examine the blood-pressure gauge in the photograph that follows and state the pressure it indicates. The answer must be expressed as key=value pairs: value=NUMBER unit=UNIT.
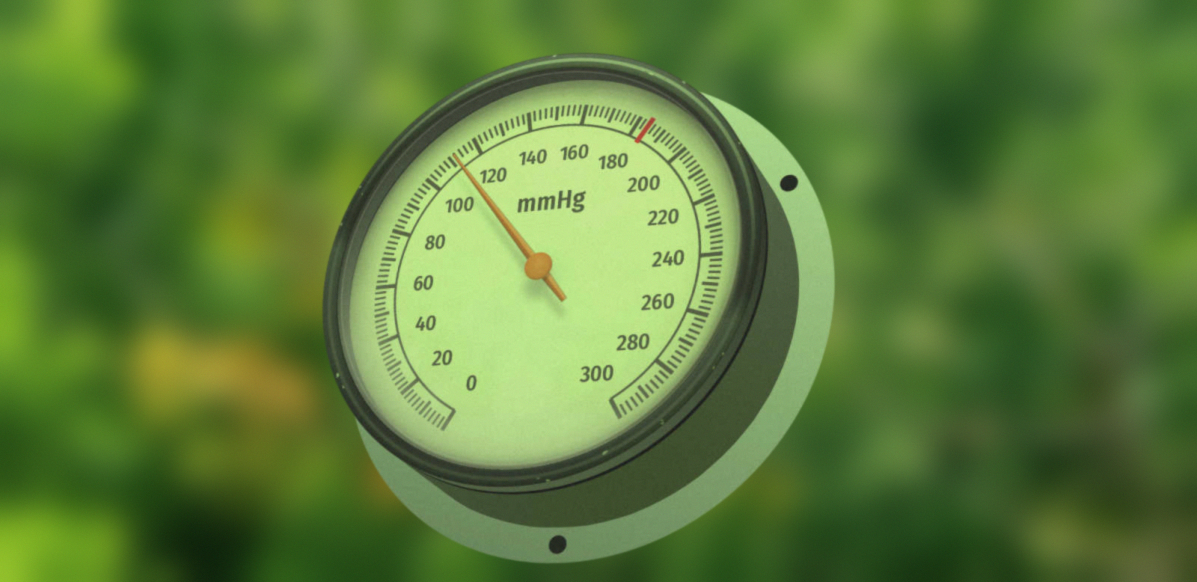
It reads value=112 unit=mmHg
